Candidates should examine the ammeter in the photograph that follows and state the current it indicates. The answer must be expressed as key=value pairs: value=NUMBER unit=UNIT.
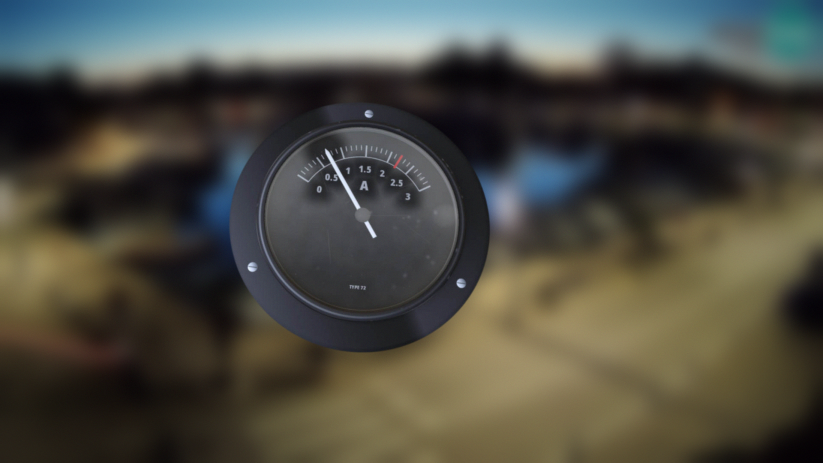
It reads value=0.7 unit=A
